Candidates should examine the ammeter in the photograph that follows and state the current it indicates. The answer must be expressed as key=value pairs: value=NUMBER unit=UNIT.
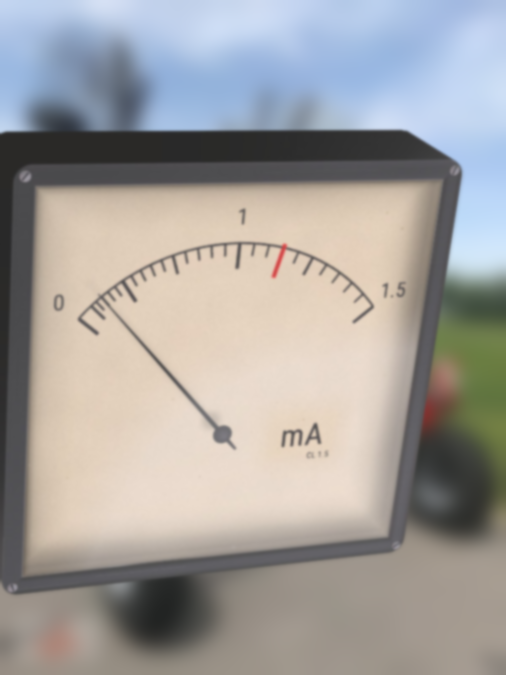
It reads value=0.35 unit=mA
